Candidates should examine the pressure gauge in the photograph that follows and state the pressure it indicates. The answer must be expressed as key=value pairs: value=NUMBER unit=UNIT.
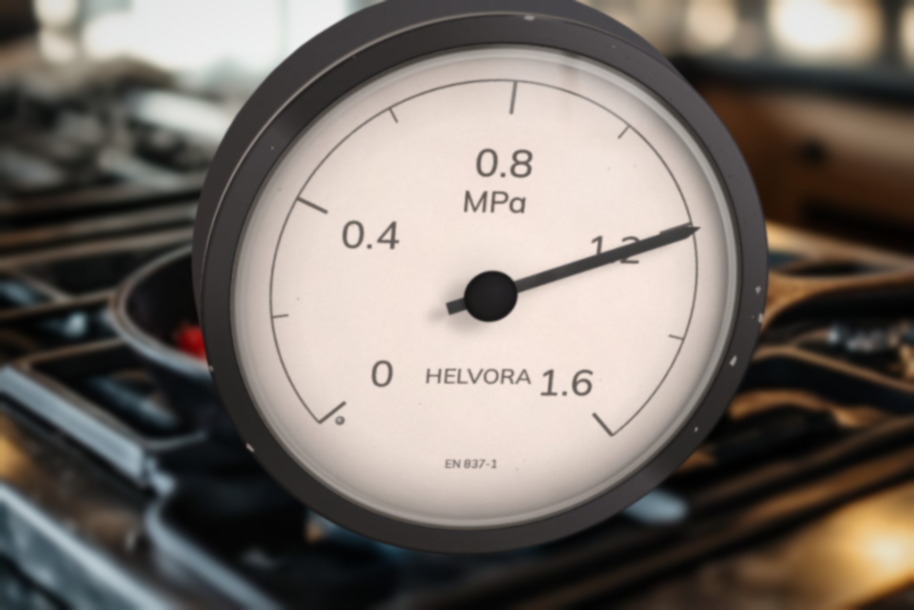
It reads value=1.2 unit=MPa
